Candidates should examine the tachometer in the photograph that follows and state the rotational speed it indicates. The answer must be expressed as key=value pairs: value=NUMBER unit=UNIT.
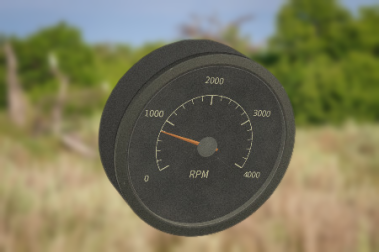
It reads value=800 unit=rpm
